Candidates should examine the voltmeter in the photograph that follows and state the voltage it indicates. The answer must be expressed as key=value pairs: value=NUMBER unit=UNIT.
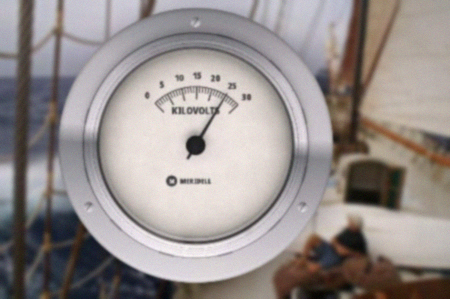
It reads value=25 unit=kV
